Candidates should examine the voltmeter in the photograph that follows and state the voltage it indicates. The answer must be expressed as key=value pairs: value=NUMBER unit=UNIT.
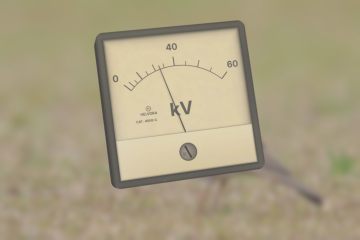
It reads value=32.5 unit=kV
